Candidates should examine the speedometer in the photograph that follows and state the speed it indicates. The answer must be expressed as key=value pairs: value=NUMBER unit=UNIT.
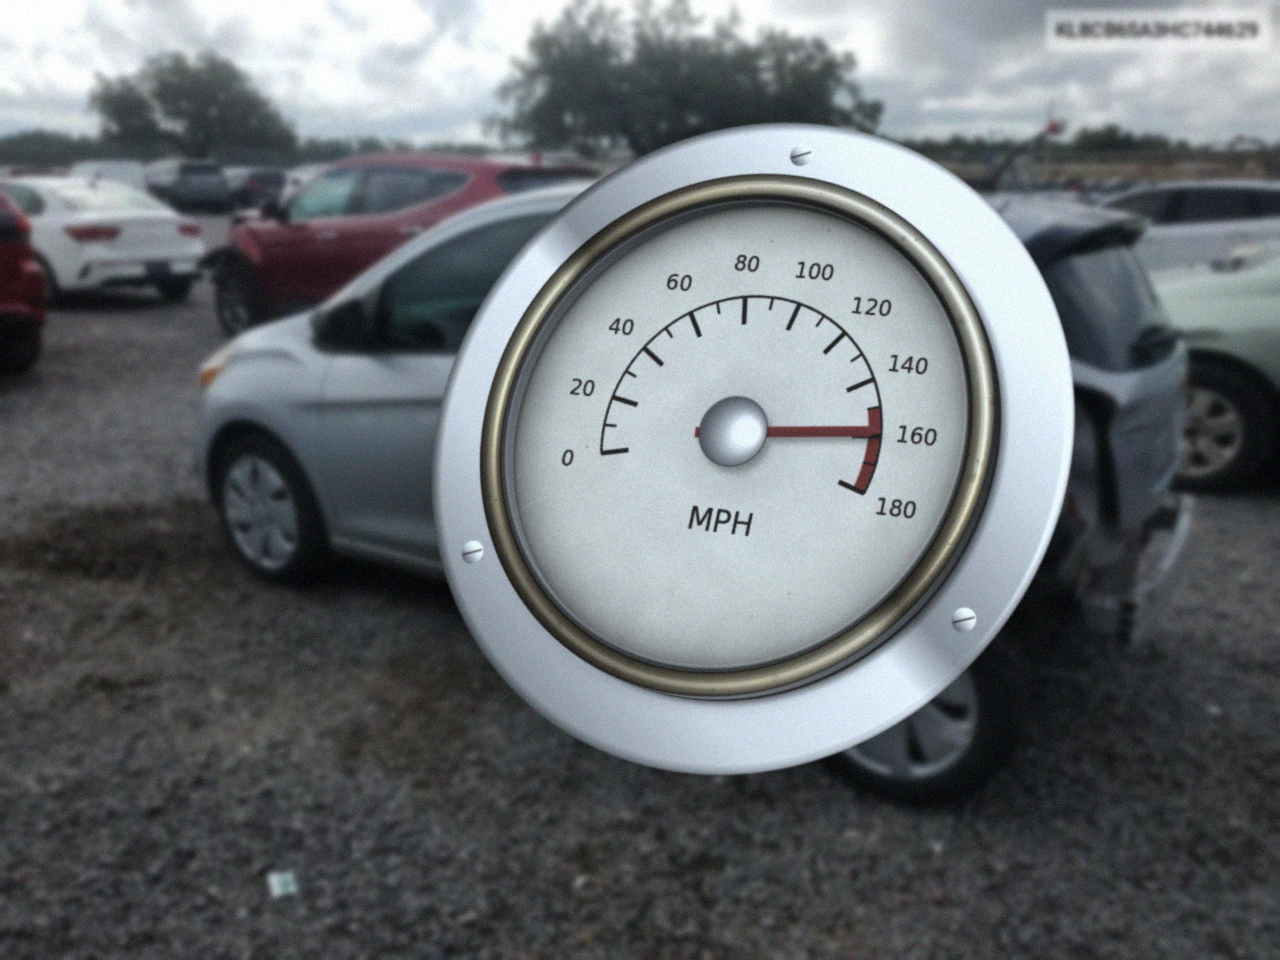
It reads value=160 unit=mph
